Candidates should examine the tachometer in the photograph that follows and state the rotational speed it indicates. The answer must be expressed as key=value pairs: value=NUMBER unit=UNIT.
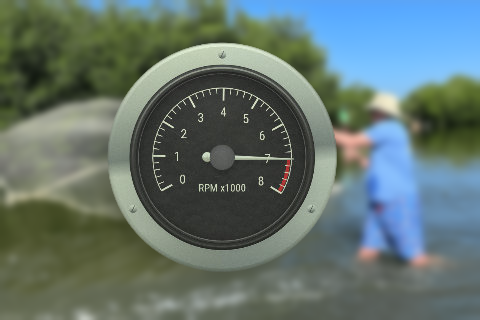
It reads value=7000 unit=rpm
